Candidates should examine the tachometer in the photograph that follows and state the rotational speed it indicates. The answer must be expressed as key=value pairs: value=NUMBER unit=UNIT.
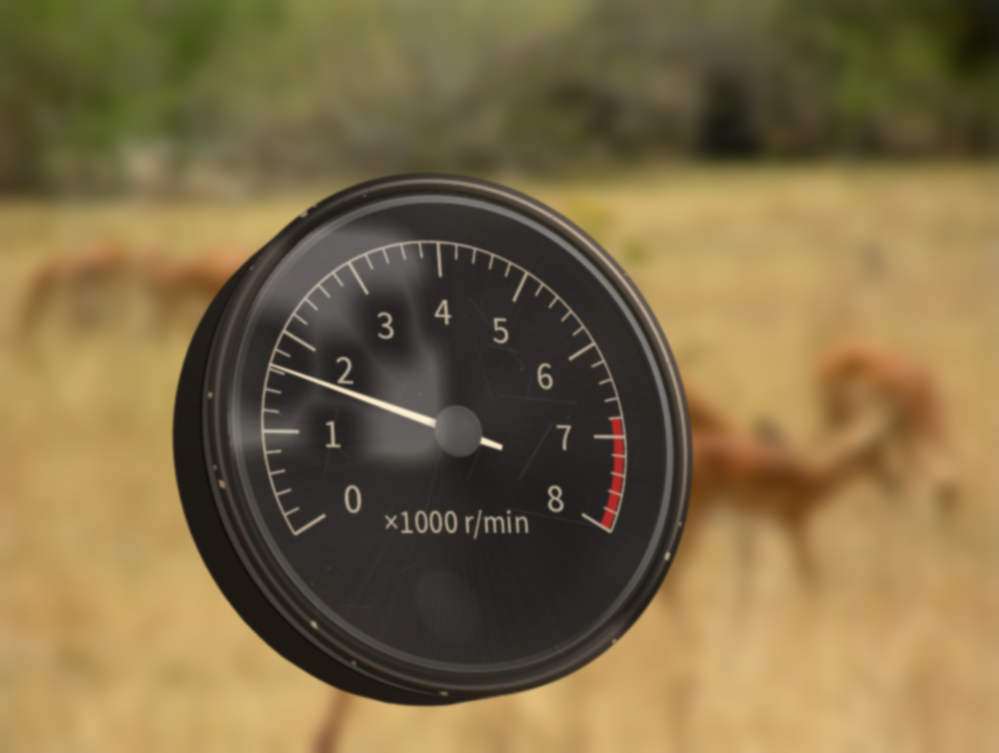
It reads value=1600 unit=rpm
